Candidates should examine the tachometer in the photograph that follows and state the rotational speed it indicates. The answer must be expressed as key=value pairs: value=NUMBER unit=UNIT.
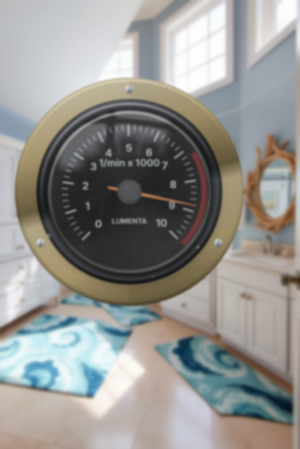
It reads value=8800 unit=rpm
